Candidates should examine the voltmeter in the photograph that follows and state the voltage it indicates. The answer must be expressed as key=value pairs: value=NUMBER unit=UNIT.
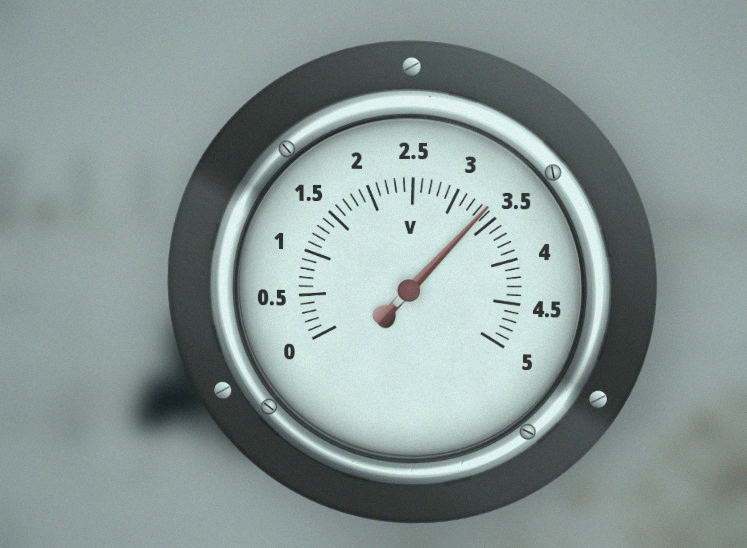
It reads value=3.35 unit=V
